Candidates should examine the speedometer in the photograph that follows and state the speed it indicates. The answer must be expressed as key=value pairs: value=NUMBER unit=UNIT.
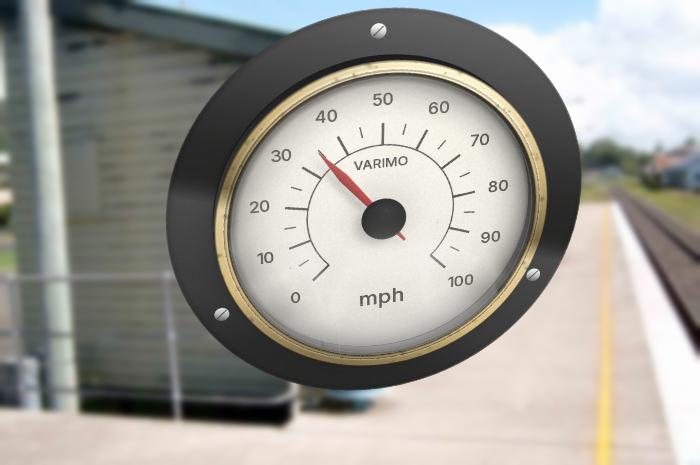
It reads value=35 unit=mph
